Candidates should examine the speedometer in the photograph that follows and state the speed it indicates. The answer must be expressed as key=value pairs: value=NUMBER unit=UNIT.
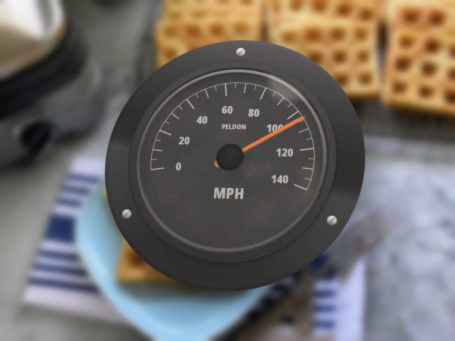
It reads value=105 unit=mph
